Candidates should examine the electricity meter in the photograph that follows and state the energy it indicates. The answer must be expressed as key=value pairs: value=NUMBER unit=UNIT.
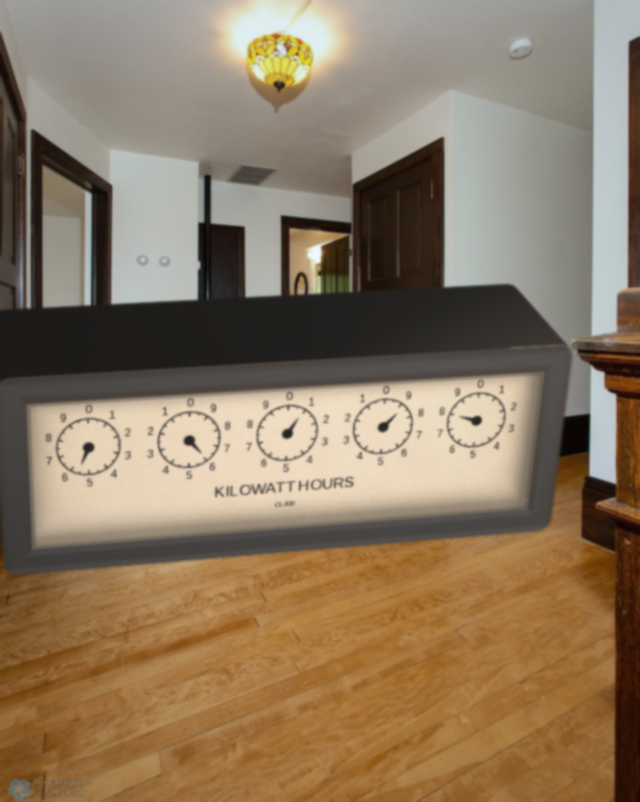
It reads value=56088 unit=kWh
